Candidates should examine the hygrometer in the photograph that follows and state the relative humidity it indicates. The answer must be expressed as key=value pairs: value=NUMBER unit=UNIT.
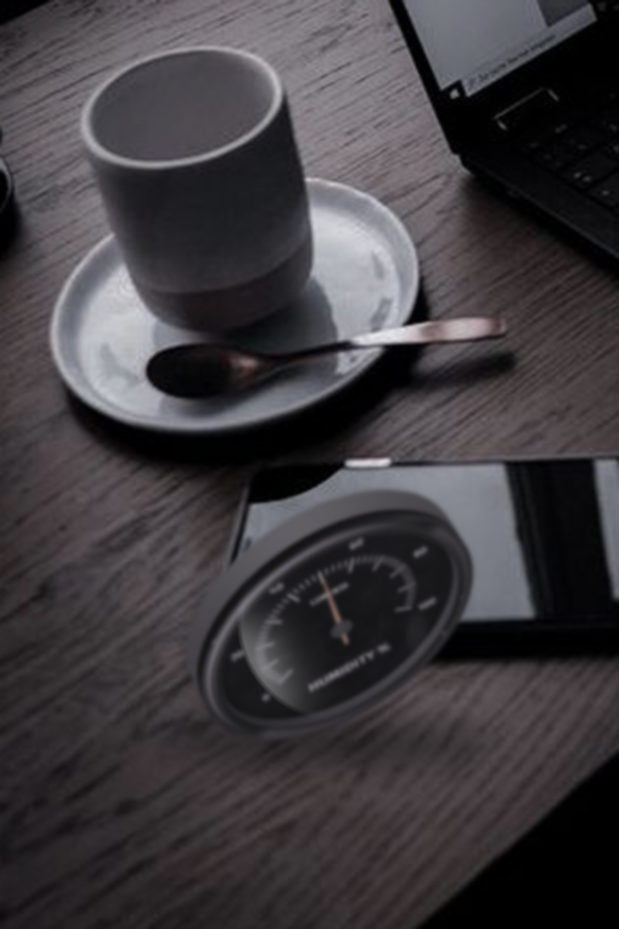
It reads value=50 unit=%
